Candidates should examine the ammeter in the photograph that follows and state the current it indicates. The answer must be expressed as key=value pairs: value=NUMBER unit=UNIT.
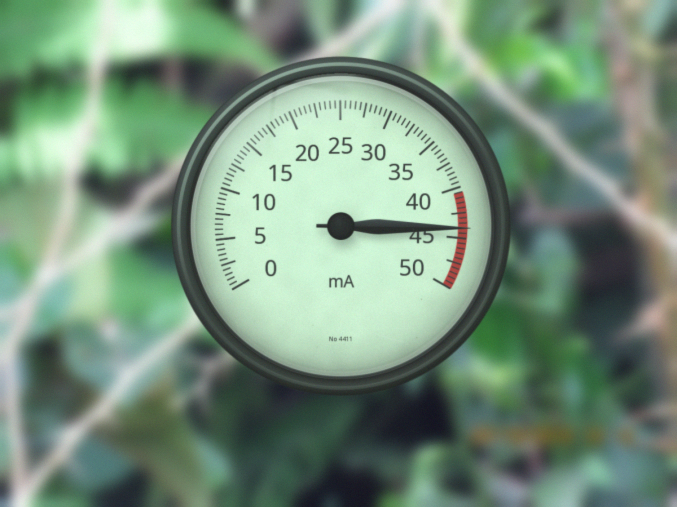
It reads value=44 unit=mA
